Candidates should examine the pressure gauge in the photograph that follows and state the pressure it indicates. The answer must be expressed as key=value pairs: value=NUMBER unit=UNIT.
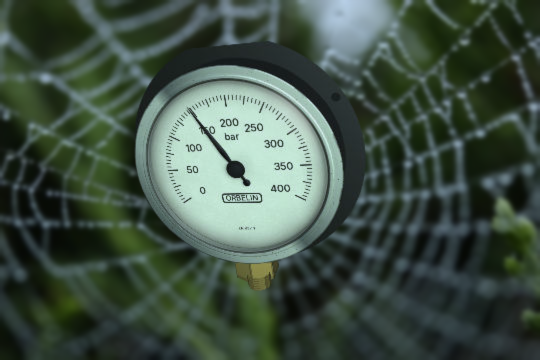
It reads value=150 unit=bar
